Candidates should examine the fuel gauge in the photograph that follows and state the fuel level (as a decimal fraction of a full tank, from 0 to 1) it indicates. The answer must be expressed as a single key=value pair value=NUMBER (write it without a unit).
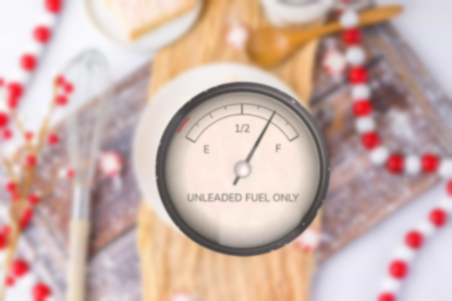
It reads value=0.75
